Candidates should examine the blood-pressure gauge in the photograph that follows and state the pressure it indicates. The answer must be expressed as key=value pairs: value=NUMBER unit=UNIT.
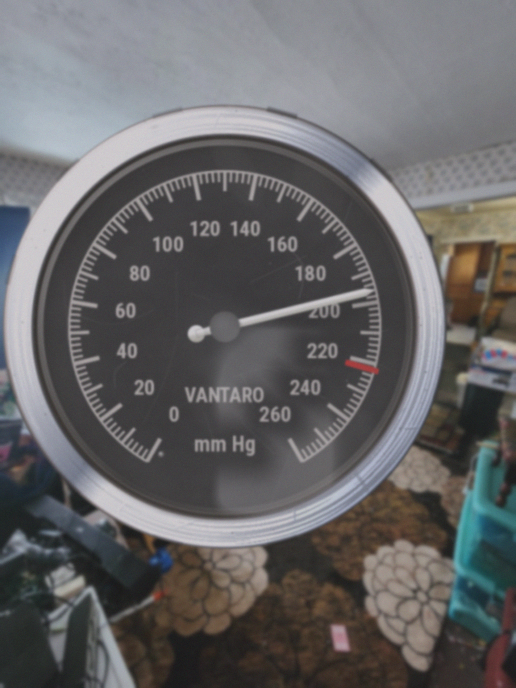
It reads value=196 unit=mmHg
